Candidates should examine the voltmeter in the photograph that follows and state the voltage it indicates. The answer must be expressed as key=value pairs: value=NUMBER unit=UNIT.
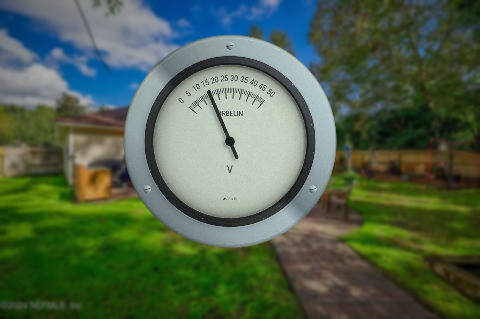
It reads value=15 unit=V
